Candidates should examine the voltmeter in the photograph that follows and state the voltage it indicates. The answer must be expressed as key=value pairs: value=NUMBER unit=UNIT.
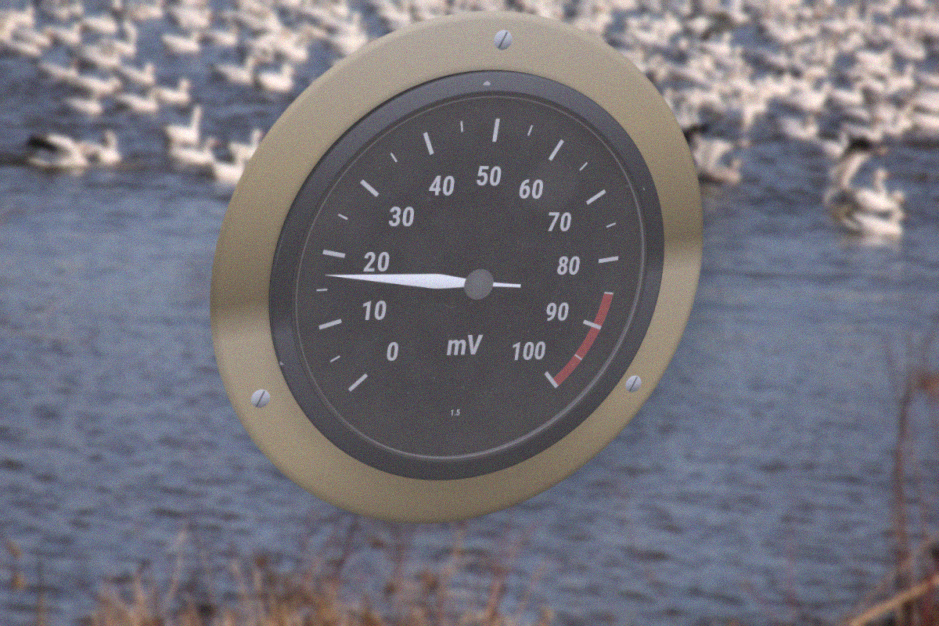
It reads value=17.5 unit=mV
